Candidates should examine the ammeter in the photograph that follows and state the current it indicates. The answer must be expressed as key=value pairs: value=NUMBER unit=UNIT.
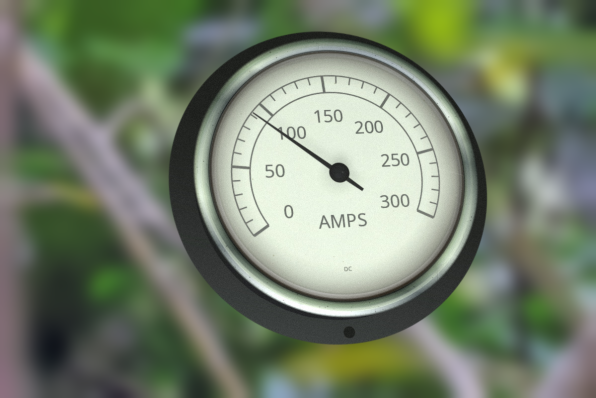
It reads value=90 unit=A
